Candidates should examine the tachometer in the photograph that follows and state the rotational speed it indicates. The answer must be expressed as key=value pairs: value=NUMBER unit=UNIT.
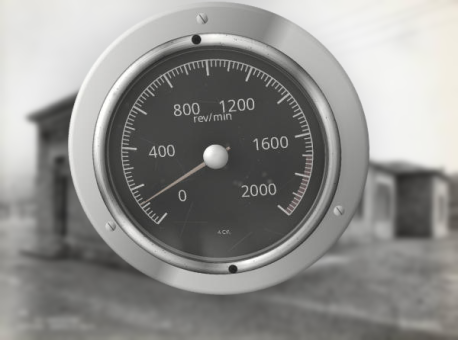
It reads value=120 unit=rpm
